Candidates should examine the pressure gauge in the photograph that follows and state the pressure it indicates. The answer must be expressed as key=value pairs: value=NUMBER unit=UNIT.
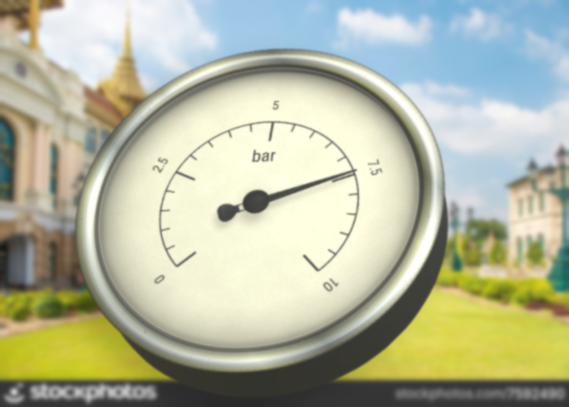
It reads value=7.5 unit=bar
